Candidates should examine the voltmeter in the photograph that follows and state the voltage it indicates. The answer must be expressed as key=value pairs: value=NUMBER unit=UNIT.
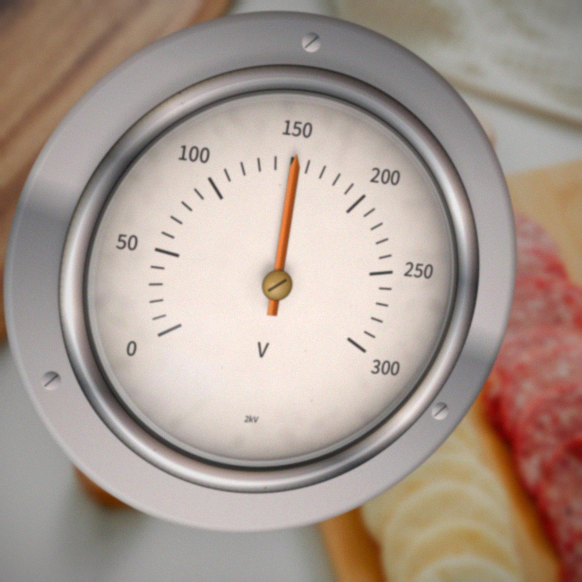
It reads value=150 unit=V
